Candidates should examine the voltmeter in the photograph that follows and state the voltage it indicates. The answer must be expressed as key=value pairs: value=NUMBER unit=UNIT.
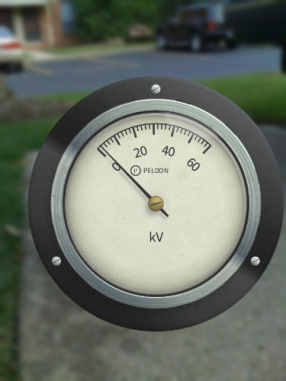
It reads value=2 unit=kV
